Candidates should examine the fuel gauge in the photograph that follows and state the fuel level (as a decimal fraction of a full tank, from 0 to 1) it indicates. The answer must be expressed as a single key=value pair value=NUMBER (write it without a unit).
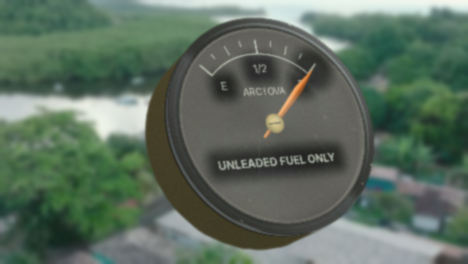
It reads value=1
